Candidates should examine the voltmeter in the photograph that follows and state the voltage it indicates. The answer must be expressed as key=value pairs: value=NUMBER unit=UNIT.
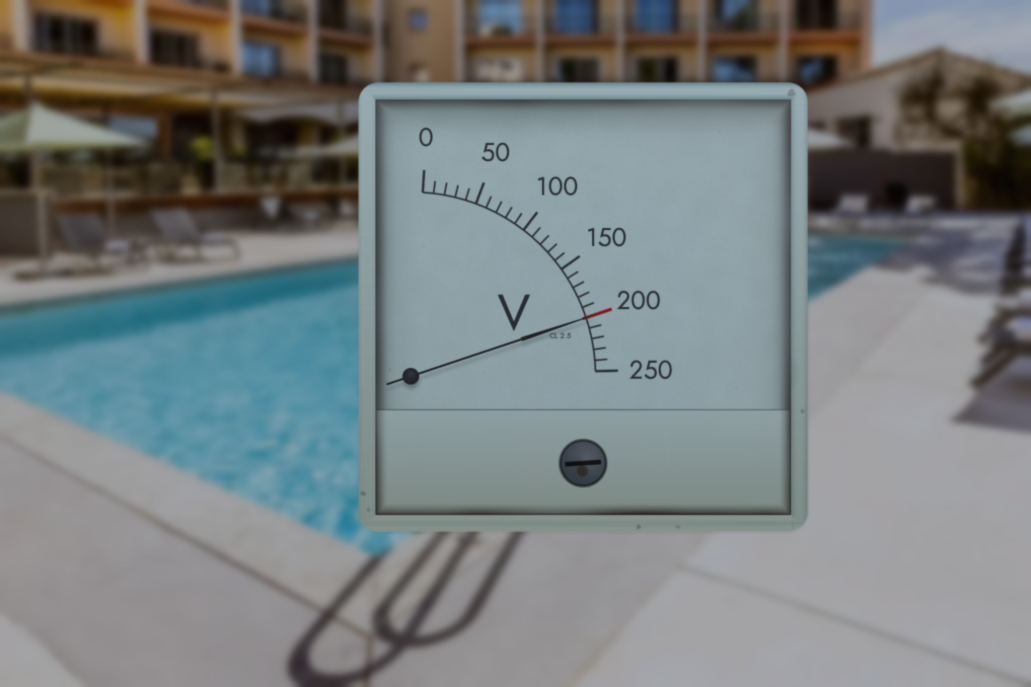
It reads value=200 unit=V
